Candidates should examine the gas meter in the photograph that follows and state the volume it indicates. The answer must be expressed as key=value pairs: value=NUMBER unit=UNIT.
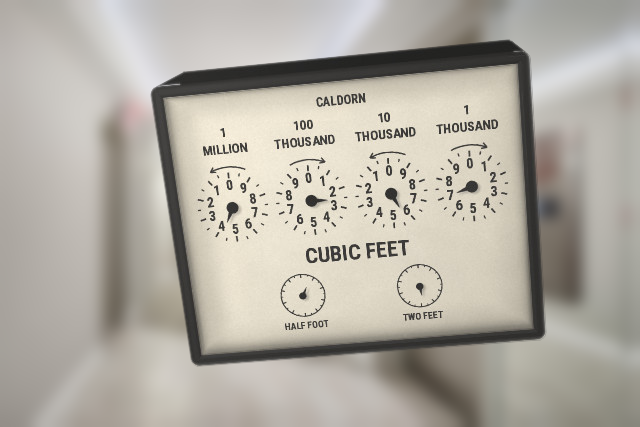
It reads value=425700 unit=ft³
